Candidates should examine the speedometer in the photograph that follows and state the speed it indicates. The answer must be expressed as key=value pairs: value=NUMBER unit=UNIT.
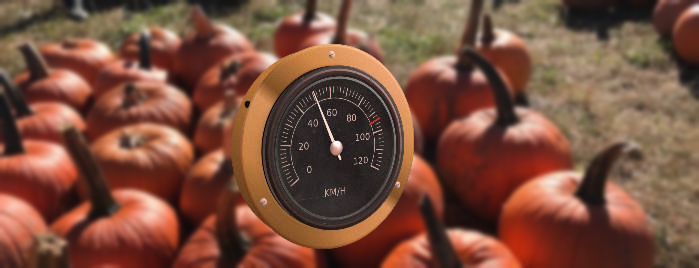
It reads value=50 unit=km/h
